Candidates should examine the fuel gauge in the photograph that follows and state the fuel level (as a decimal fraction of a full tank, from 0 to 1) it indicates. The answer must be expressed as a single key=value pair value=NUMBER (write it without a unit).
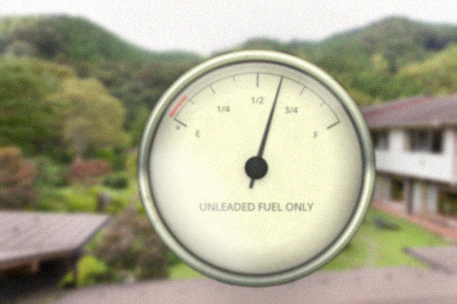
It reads value=0.625
